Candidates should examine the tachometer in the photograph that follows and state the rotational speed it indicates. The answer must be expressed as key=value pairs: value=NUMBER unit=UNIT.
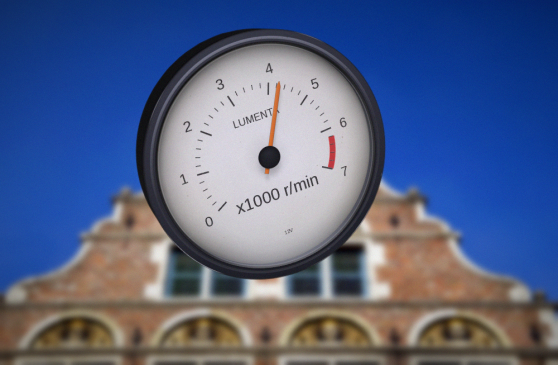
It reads value=4200 unit=rpm
